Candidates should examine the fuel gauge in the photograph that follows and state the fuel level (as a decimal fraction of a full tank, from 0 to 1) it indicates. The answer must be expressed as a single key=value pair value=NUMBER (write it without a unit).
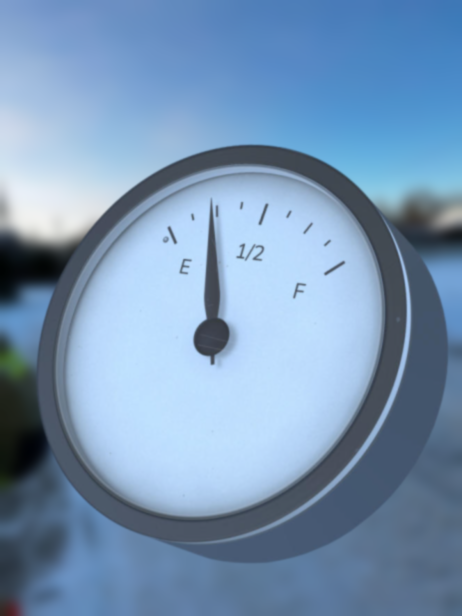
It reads value=0.25
